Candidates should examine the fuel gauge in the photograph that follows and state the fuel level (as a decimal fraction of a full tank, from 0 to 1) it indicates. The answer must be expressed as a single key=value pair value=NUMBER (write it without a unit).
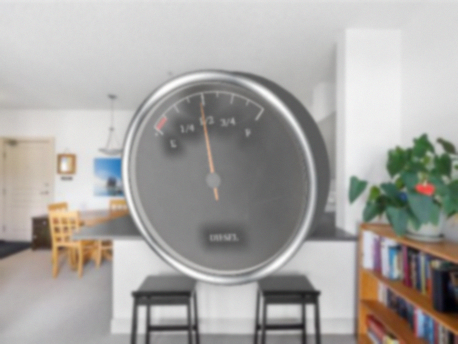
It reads value=0.5
